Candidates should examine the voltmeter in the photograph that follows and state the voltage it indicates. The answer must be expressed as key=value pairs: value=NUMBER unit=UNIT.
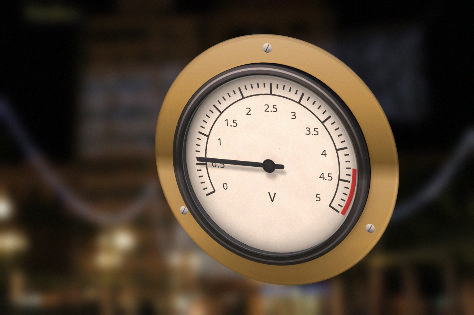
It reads value=0.6 unit=V
